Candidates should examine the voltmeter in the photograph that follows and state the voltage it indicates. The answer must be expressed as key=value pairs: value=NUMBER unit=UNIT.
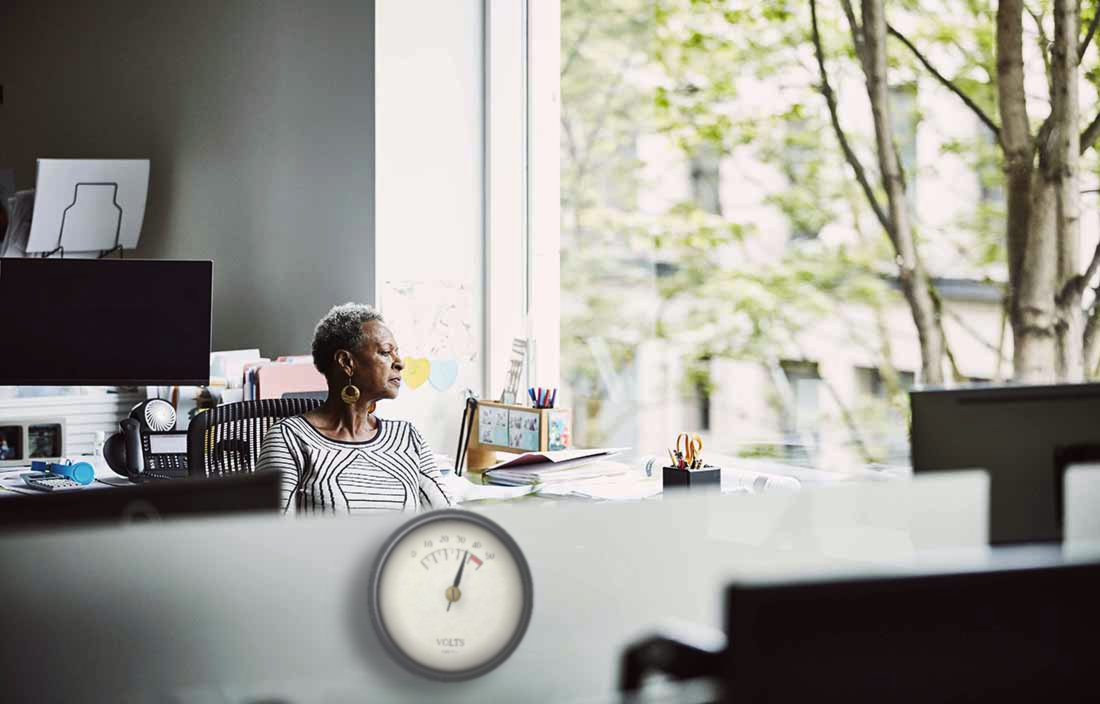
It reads value=35 unit=V
